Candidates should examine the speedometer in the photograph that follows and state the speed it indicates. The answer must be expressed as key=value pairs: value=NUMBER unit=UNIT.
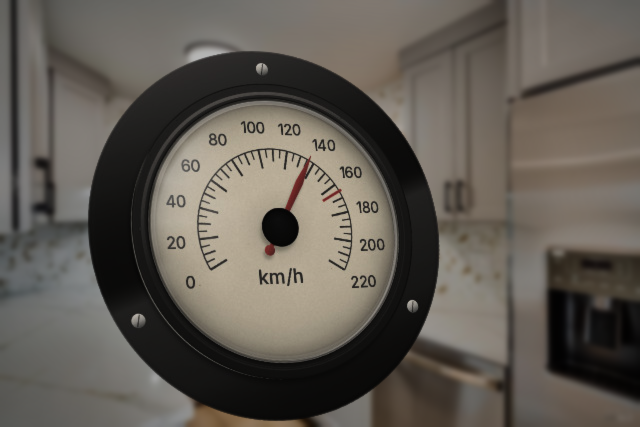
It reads value=135 unit=km/h
